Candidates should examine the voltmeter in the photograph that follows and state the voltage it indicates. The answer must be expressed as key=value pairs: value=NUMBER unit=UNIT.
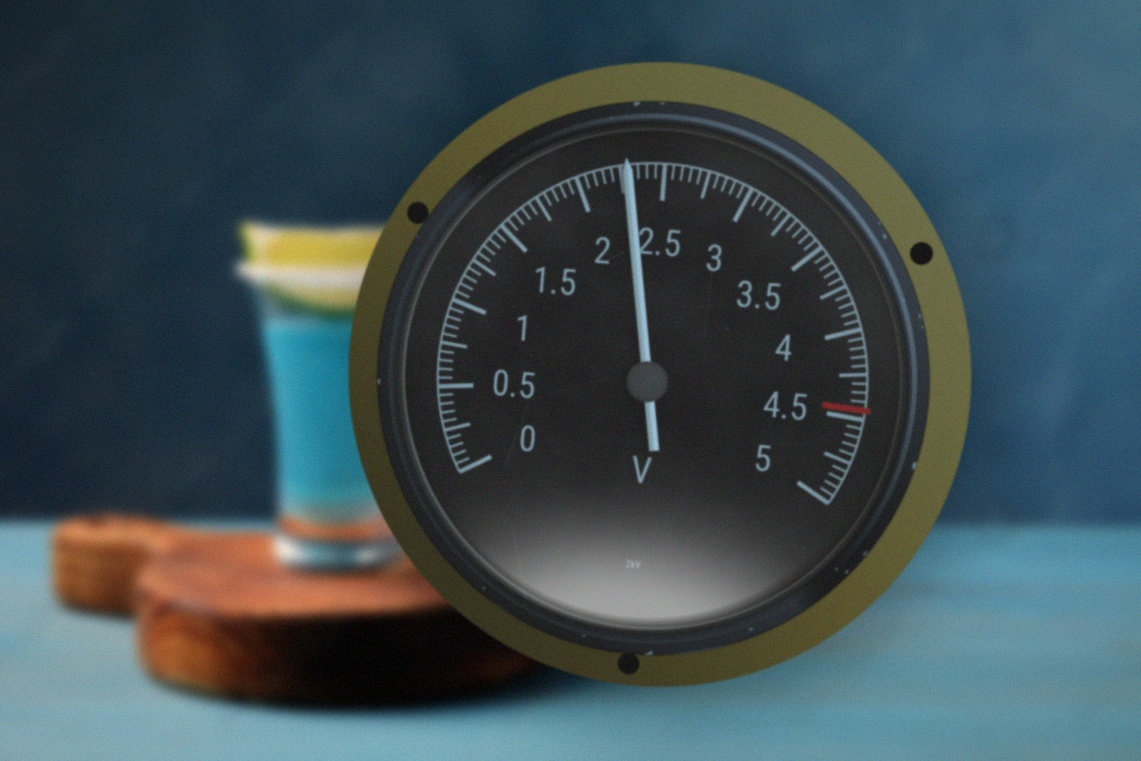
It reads value=2.3 unit=V
